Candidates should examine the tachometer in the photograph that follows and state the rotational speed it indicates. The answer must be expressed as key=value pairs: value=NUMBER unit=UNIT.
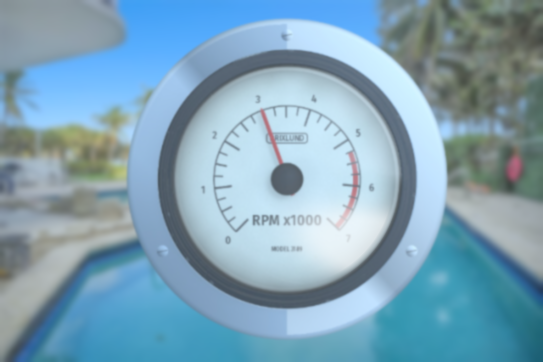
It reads value=3000 unit=rpm
